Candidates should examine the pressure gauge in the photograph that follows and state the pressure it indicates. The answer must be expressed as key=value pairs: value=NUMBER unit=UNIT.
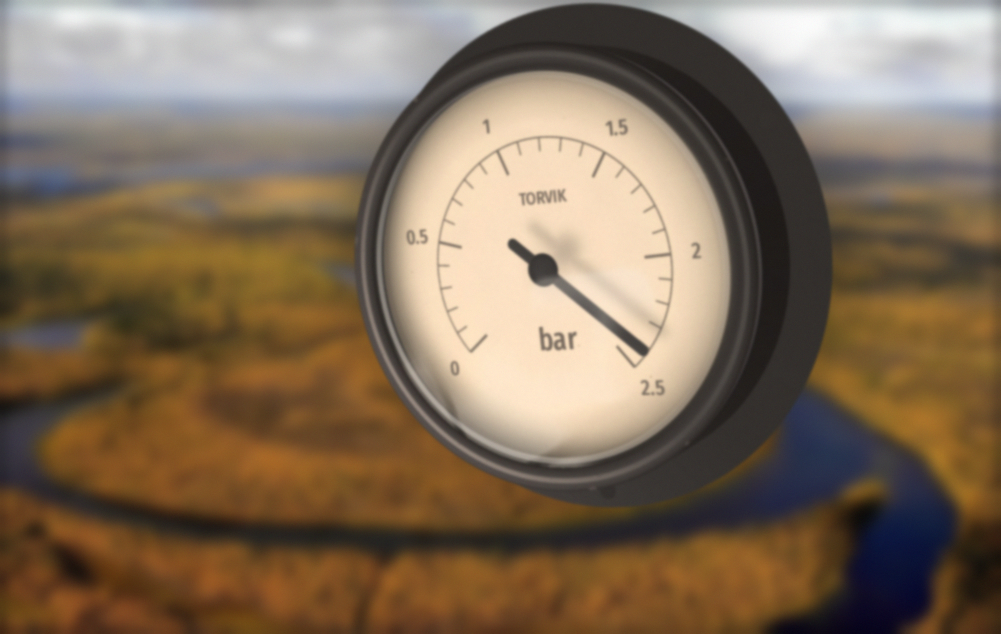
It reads value=2.4 unit=bar
